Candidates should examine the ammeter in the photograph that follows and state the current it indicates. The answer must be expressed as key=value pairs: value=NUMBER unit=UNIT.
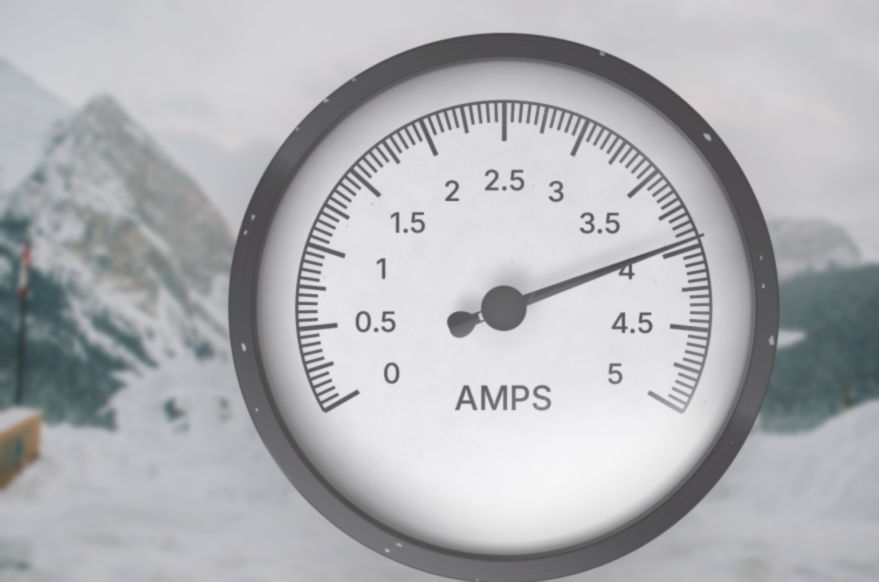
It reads value=3.95 unit=A
